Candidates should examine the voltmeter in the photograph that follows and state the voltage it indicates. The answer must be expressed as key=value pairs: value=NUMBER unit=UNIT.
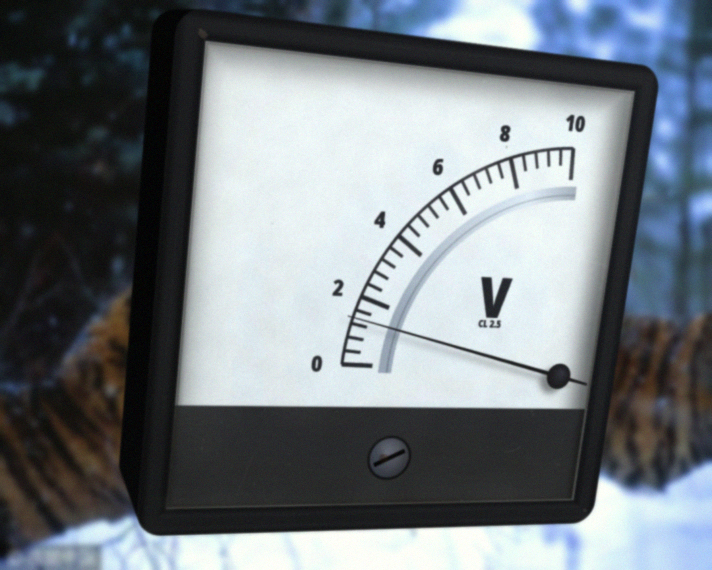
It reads value=1.4 unit=V
